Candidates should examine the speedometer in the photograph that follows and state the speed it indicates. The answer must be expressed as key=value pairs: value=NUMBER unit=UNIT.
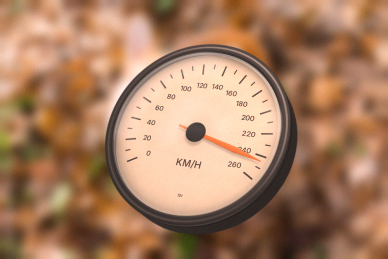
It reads value=245 unit=km/h
